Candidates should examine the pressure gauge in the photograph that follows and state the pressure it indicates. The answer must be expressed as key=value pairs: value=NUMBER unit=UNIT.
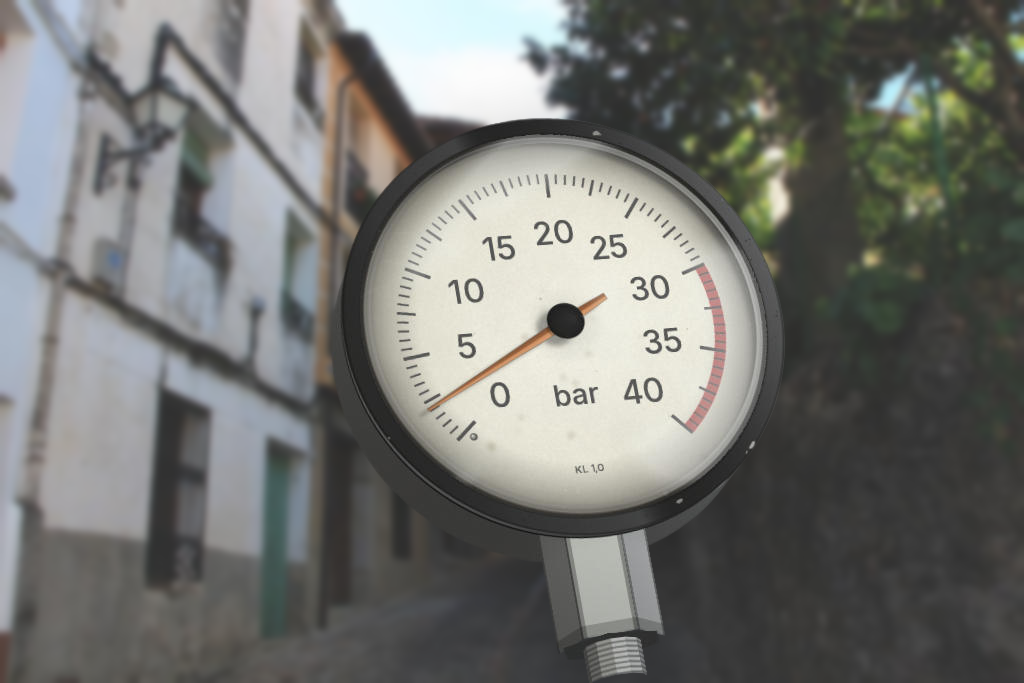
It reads value=2 unit=bar
